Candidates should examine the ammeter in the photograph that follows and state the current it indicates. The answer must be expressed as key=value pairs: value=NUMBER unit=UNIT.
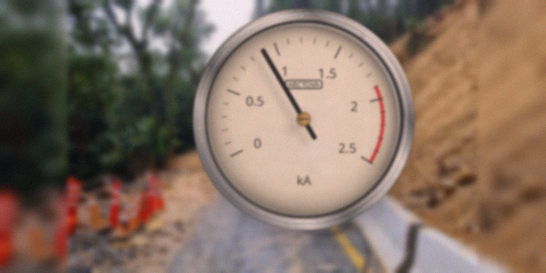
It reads value=0.9 unit=kA
